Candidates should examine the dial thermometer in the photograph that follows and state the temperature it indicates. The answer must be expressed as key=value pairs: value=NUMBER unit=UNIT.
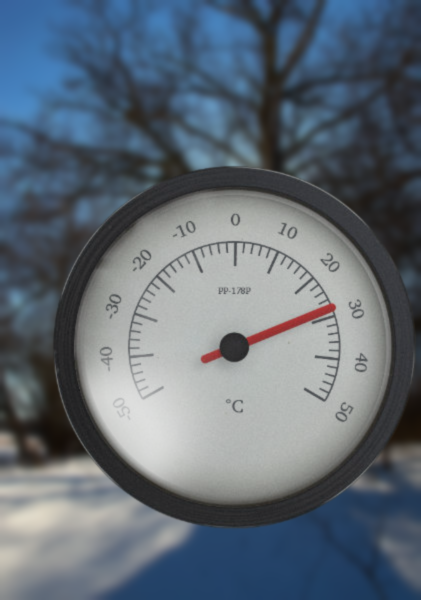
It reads value=28 unit=°C
